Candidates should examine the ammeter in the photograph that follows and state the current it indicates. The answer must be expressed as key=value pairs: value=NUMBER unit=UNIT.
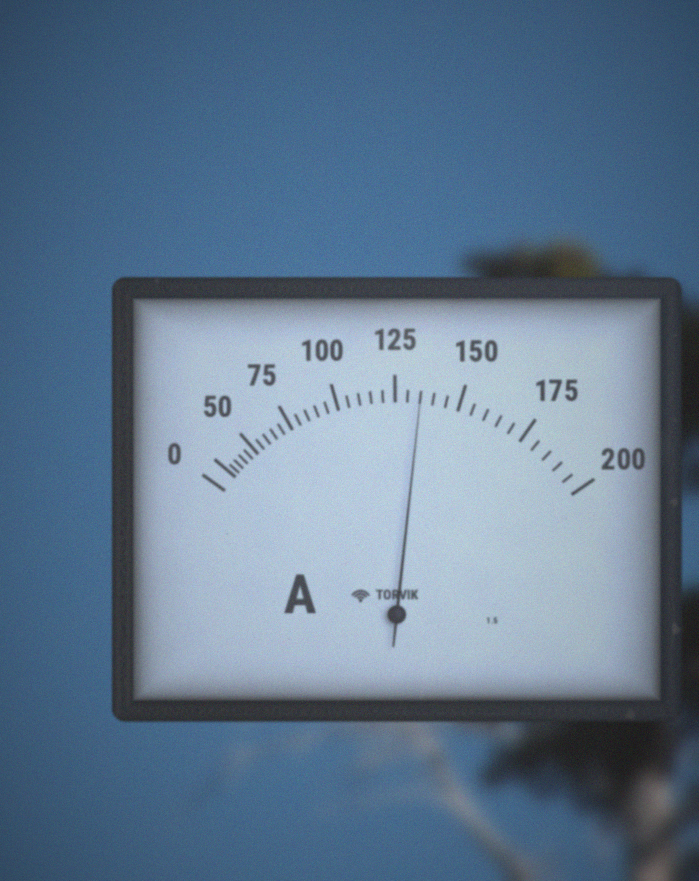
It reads value=135 unit=A
